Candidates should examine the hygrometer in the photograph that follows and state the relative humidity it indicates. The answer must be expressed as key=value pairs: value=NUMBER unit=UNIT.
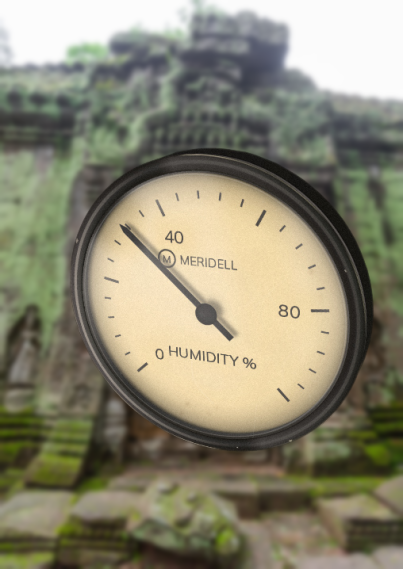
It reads value=32 unit=%
